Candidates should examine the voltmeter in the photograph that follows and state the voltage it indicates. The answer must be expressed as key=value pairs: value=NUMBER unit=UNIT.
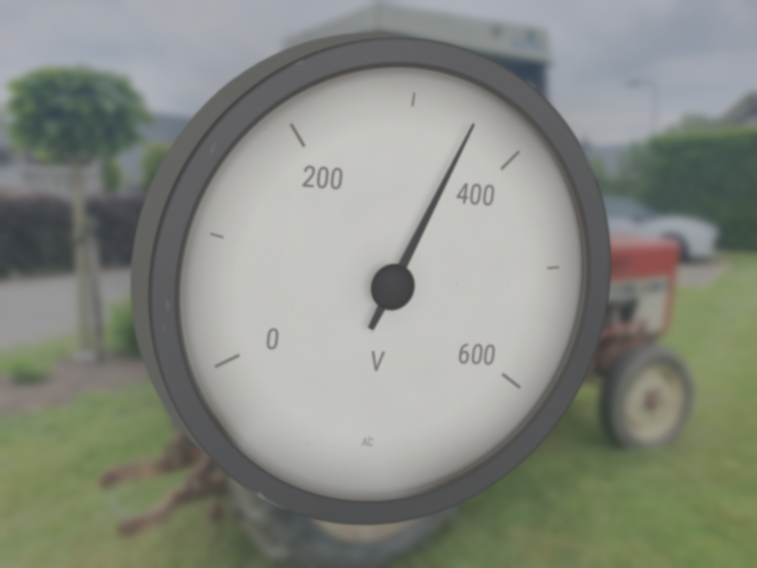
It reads value=350 unit=V
